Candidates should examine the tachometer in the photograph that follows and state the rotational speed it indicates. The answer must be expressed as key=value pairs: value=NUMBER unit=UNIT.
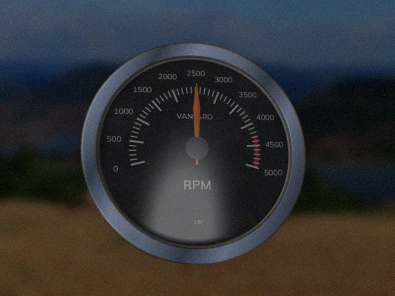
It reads value=2500 unit=rpm
